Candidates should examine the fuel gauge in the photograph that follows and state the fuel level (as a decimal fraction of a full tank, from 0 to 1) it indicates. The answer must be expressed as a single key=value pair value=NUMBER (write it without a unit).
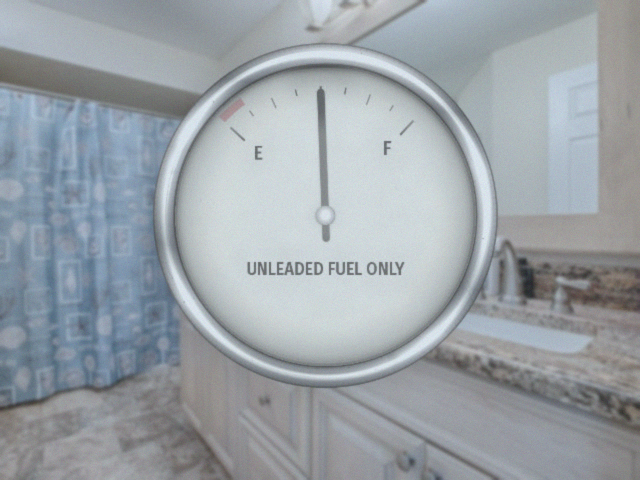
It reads value=0.5
